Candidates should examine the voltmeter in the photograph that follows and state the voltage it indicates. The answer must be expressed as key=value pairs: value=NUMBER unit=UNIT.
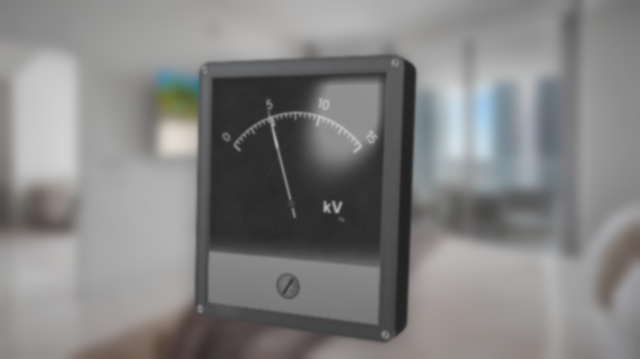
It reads value=5 unit=kV
